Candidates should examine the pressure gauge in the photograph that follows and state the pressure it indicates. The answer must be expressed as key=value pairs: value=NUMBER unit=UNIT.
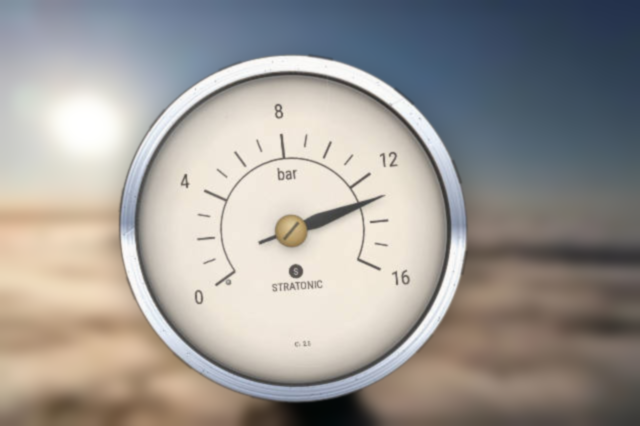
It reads value=13 unit=bar
